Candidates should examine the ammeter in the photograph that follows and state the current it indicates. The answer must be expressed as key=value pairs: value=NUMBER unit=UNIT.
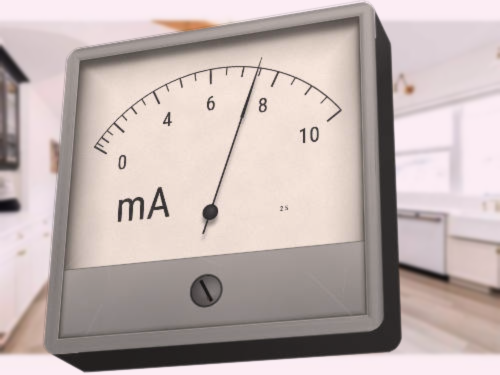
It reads value=7.5 unit=mA
